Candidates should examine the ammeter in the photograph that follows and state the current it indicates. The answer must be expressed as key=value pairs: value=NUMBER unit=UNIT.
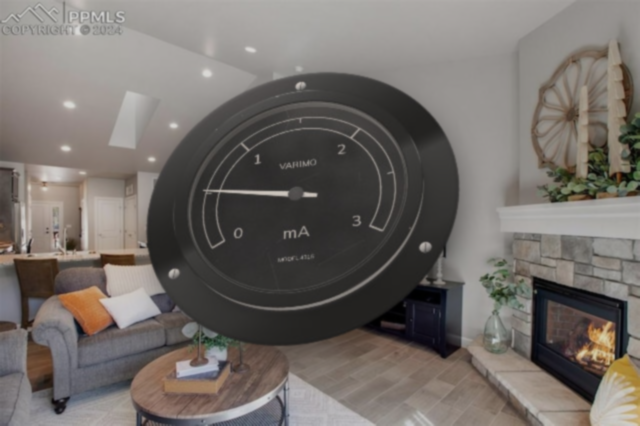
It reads value=0.5 unit=mA
